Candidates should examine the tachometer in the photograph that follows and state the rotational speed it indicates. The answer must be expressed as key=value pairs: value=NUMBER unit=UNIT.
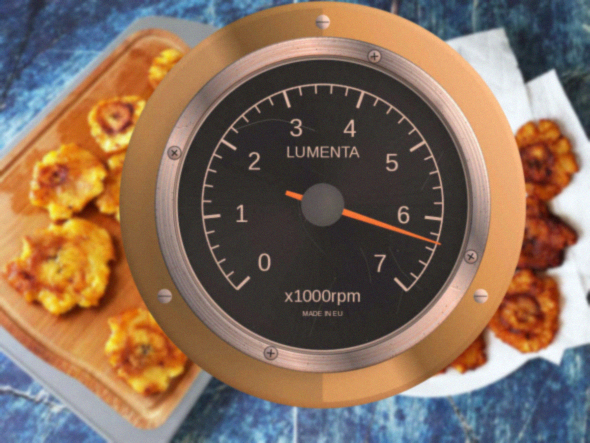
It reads value=6300 unit=rpm
